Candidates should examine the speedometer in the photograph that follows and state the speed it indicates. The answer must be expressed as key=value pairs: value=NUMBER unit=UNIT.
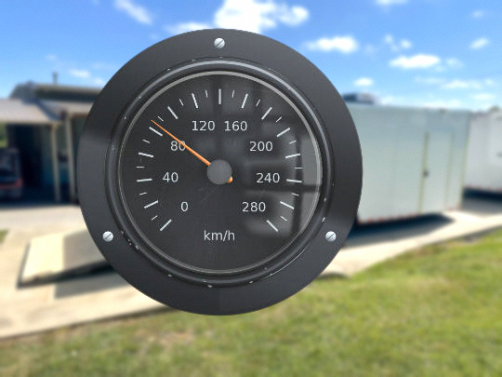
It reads value=85 unit=km/h
